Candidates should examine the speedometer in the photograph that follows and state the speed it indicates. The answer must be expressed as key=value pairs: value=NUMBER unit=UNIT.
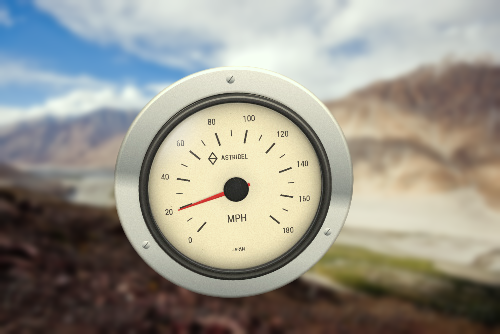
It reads value=20 unit=mph
